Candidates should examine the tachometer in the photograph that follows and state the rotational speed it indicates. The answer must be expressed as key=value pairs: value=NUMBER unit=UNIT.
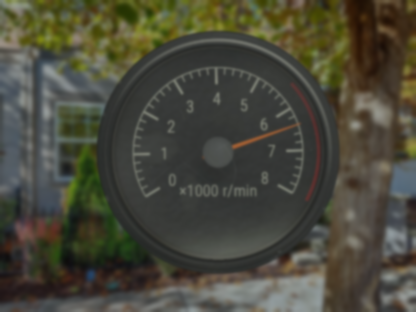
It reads value=6400 unit=rpm
